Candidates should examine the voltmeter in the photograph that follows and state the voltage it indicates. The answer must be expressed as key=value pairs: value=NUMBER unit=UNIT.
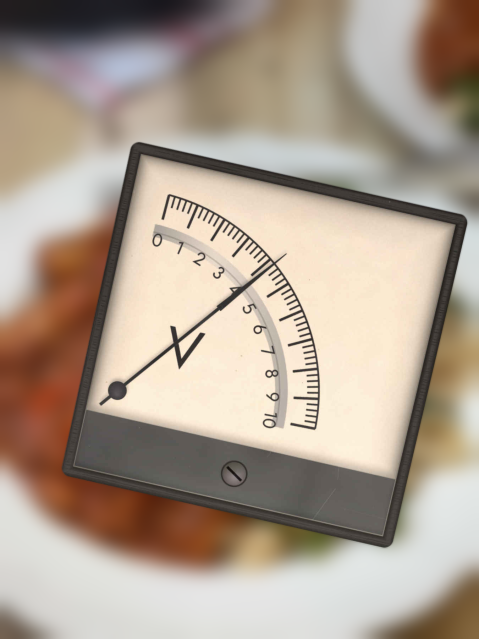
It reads value=4.2 unit=V
